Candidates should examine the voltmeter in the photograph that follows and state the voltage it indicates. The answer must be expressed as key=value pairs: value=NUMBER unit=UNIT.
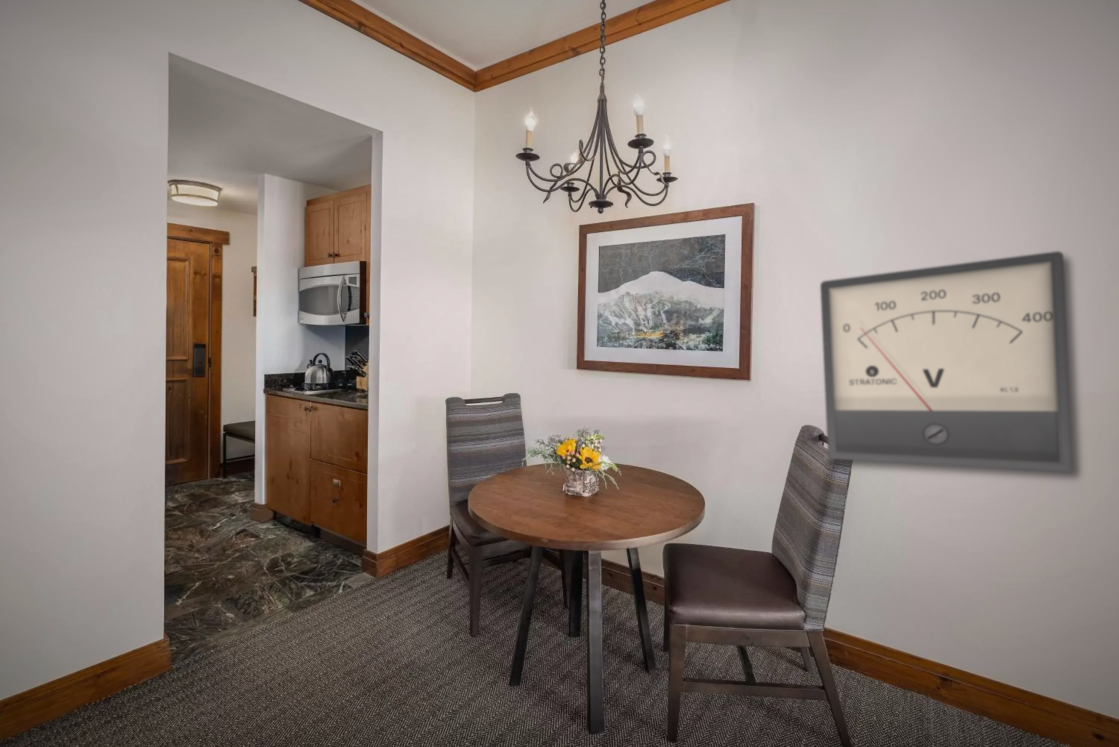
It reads value=25 unit=V
